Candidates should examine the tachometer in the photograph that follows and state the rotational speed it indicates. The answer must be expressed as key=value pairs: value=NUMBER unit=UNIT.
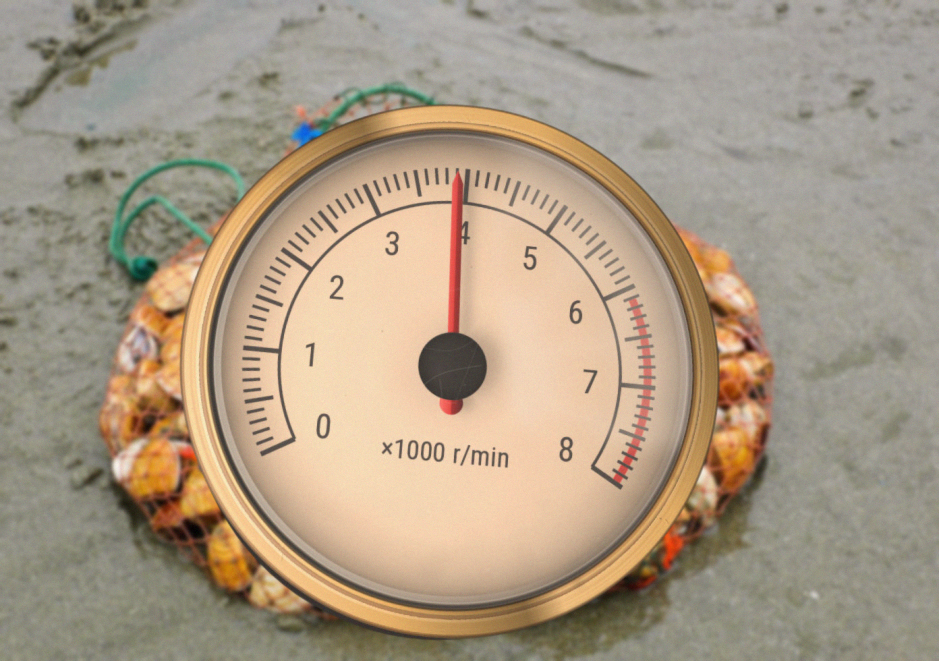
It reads value=3900 unit=rpm
